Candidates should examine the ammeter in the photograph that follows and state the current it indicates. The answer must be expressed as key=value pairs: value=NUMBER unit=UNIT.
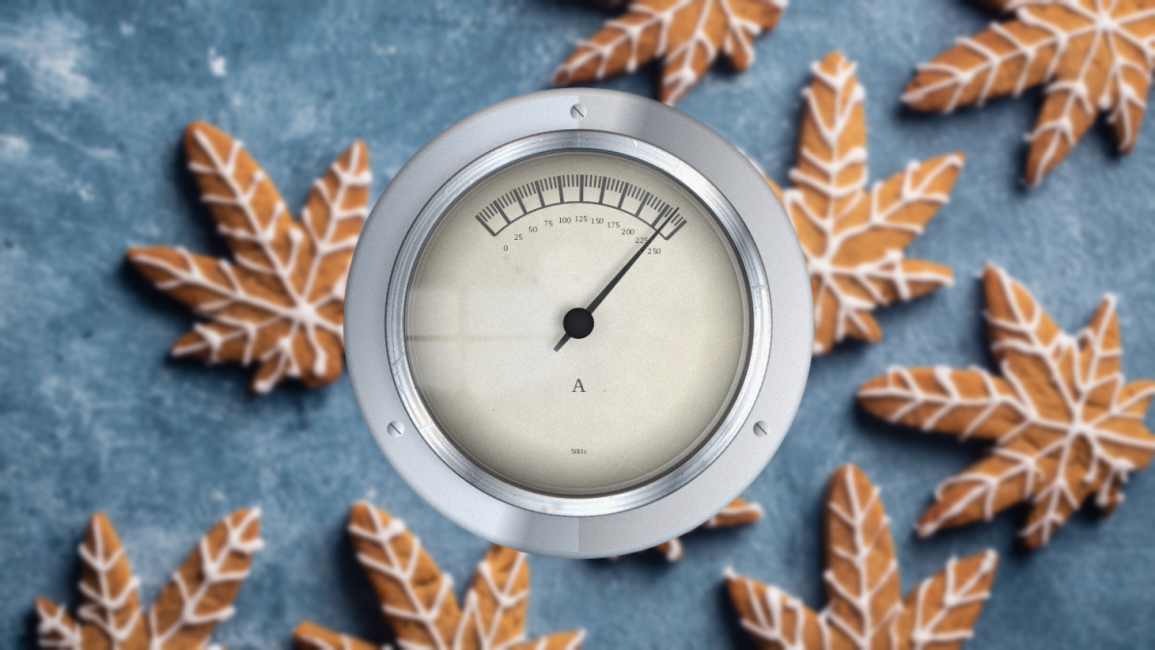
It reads value=235 unit=A
